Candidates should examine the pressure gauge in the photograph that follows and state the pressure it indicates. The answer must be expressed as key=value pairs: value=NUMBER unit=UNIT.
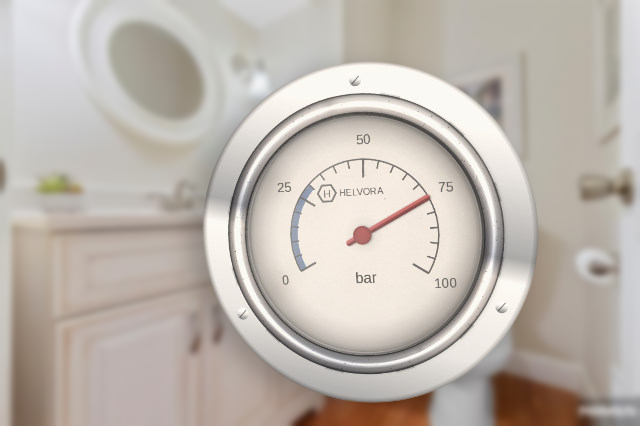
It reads value=75 unit=bar
